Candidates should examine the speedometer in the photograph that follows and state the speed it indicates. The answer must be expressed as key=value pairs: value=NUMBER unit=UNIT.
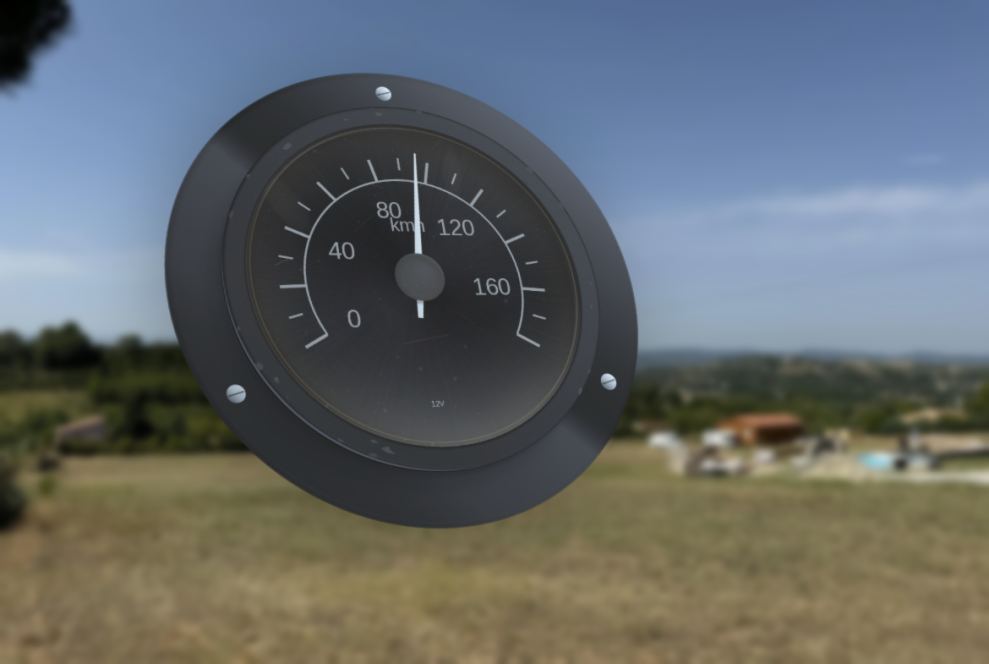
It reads value=95 unit=km/h
